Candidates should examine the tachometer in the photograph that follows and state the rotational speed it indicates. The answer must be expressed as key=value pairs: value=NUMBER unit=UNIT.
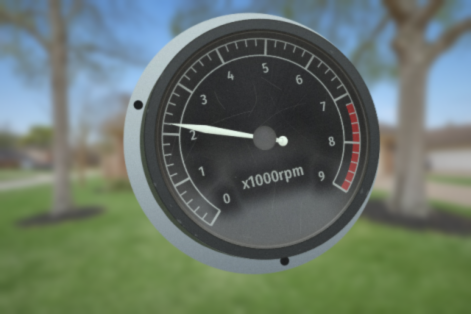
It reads value=2200 unit=rpm
